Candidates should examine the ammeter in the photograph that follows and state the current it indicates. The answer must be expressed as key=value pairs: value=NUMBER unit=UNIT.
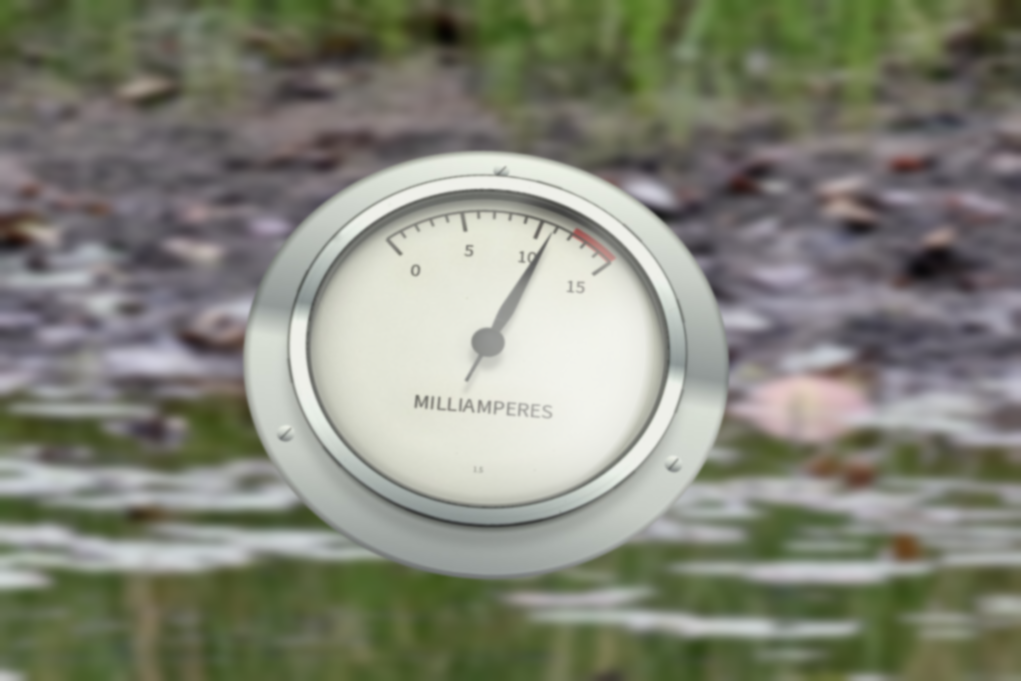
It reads value=11 unit=mA
